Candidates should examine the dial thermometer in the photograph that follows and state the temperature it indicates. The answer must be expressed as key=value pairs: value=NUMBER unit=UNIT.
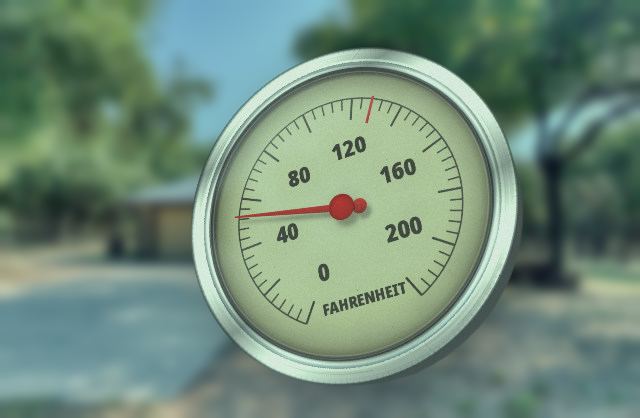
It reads value=52 unit=°F
